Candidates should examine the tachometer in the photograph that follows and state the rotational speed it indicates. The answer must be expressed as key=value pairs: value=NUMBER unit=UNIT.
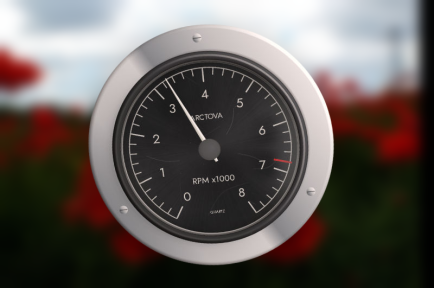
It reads value=3300 unit=rpm
